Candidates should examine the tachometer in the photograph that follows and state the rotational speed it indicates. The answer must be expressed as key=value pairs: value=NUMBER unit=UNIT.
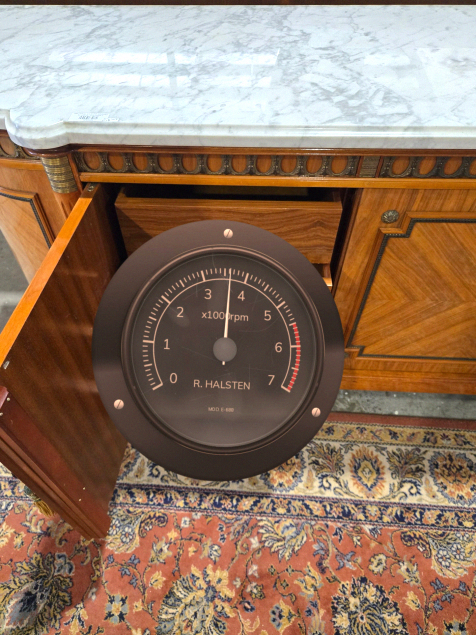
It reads value=3600 unit=rpm
